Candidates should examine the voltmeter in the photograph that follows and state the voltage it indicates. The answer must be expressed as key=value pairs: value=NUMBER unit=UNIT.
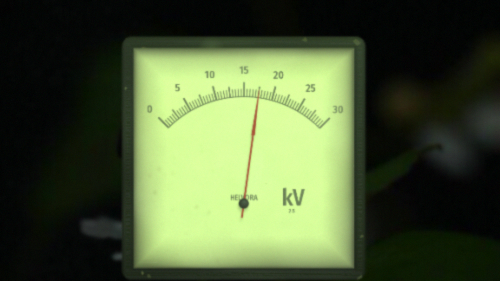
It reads value=17.5 unit=kV
